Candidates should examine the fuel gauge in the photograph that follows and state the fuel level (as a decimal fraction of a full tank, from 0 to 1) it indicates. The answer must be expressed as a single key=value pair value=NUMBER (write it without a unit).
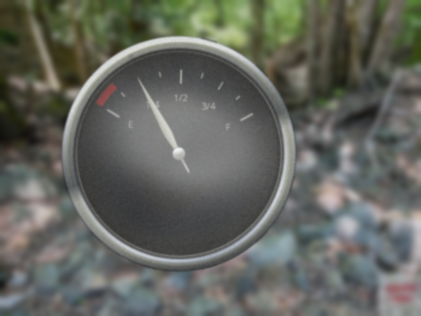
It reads value=0.25
